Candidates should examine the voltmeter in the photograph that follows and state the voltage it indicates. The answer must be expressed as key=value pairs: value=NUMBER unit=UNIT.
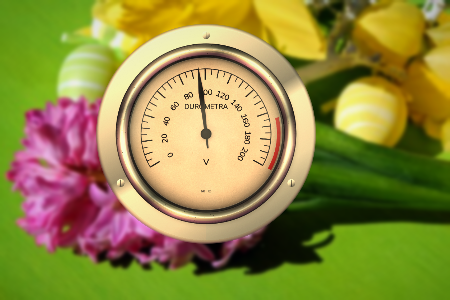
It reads value=95 unit=V
